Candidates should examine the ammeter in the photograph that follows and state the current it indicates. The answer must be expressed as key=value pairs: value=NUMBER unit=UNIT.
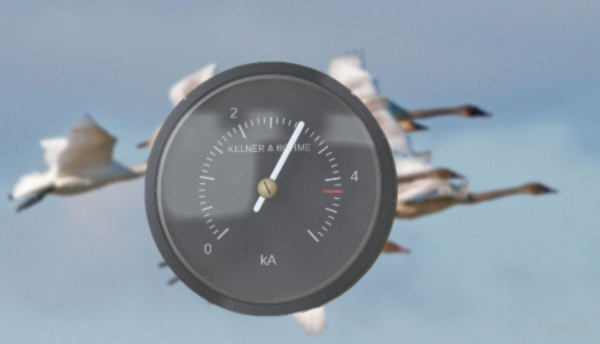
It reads value=3 unit=kA
